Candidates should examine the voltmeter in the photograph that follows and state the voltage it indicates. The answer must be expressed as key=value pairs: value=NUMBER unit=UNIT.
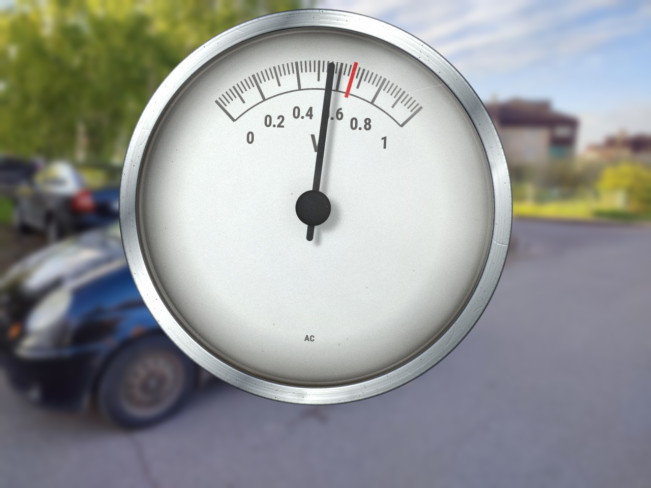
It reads value=0.56 unit=V
